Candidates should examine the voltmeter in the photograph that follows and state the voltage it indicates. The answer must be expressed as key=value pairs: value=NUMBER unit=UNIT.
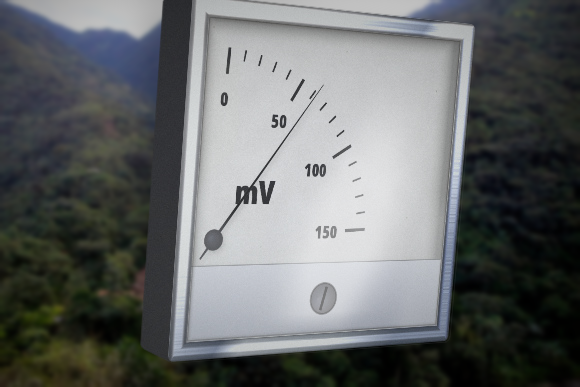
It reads value=60 unit=mV
